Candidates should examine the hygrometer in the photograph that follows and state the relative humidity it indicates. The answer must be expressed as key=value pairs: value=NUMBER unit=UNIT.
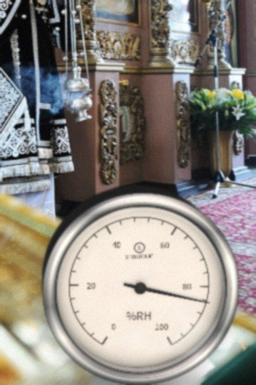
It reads value=84 unit=%
